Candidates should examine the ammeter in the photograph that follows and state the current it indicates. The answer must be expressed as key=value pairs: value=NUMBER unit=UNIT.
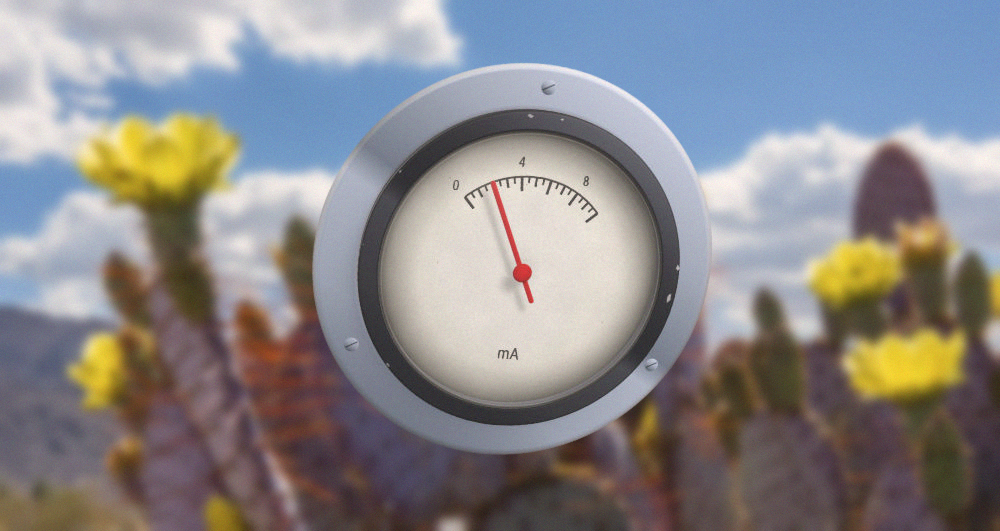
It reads value=2 unit=mA
